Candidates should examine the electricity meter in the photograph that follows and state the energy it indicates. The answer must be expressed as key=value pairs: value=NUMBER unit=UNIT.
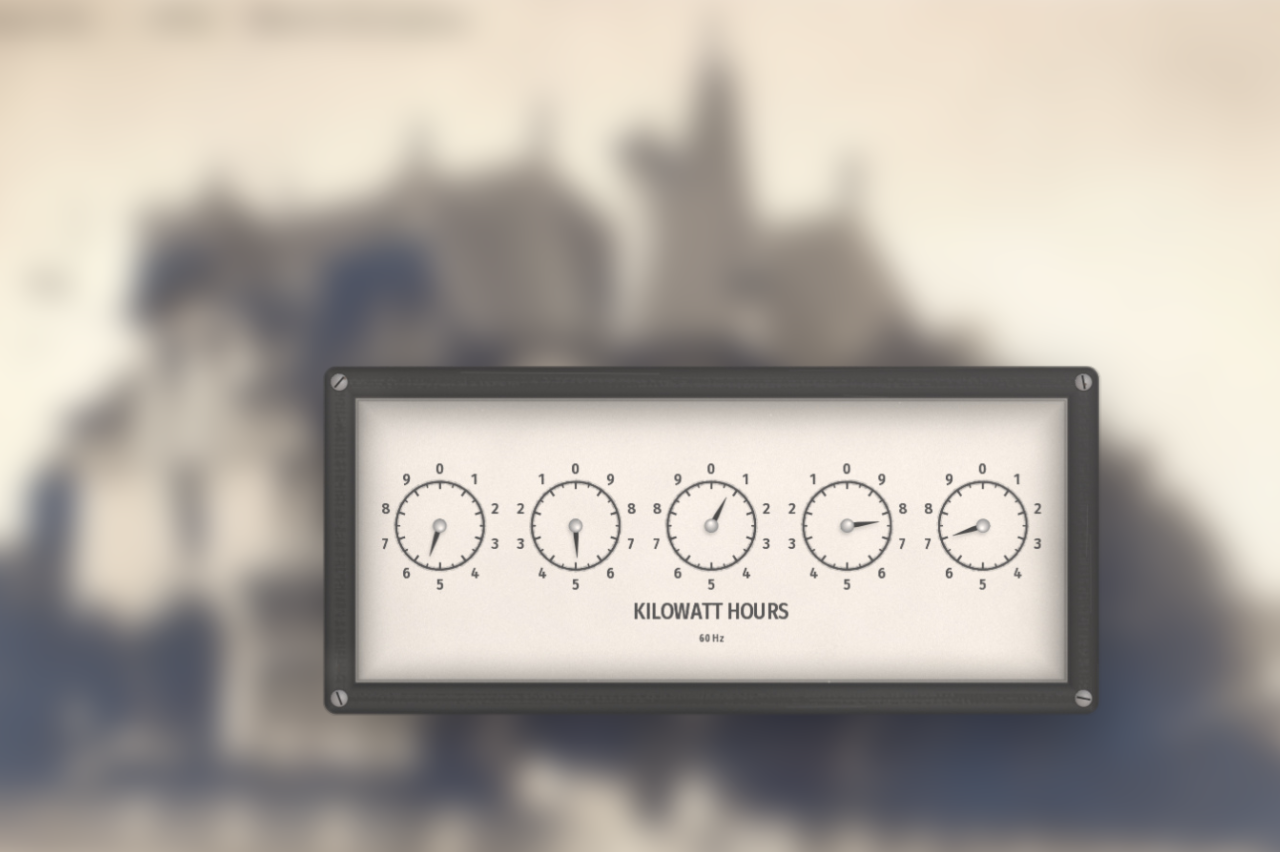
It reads value=55077 unit=kWh
